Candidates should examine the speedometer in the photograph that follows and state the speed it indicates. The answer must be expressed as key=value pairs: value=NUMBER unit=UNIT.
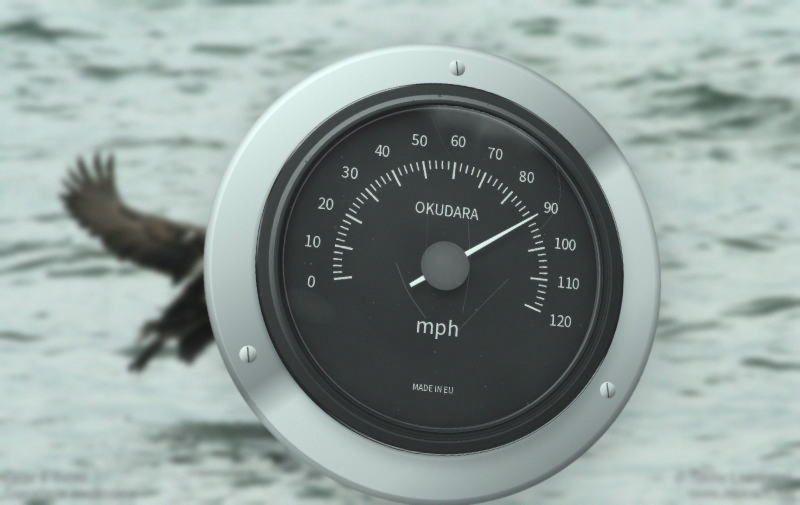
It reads value=90 unit=mph
